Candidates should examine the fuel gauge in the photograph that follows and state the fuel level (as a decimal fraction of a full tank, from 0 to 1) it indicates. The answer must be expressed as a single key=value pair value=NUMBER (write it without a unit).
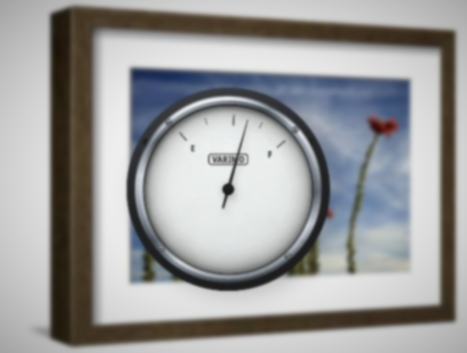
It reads value=0.625
